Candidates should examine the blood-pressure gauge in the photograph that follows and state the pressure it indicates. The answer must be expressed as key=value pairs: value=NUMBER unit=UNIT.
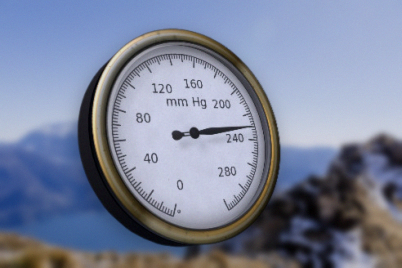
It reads value=230 unit=mmHg
